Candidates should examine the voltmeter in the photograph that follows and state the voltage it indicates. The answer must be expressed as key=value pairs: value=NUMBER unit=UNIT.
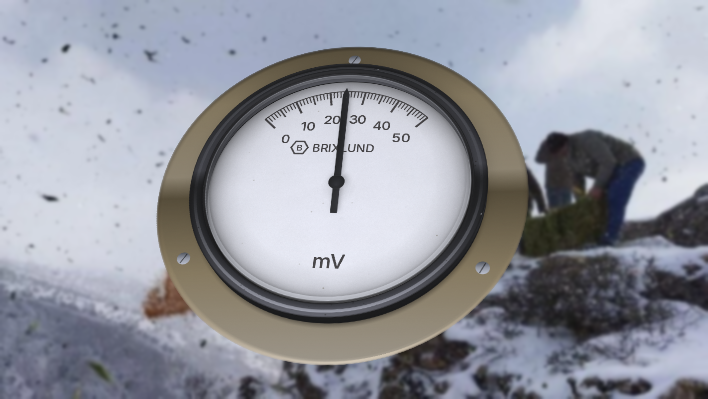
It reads value=25 unit=mV
